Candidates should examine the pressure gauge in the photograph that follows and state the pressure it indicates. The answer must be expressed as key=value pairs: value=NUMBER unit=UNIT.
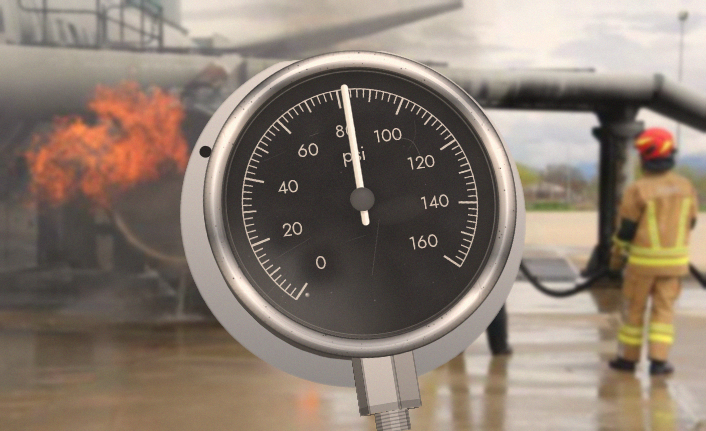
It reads value=82 unit=psi
